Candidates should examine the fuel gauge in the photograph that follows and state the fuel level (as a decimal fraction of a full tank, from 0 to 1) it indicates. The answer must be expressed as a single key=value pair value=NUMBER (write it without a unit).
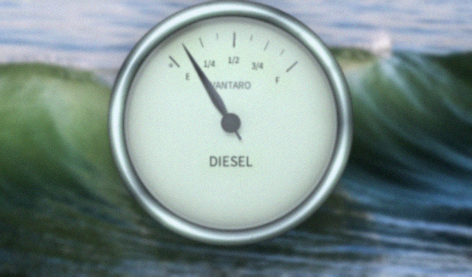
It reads value=0.125
